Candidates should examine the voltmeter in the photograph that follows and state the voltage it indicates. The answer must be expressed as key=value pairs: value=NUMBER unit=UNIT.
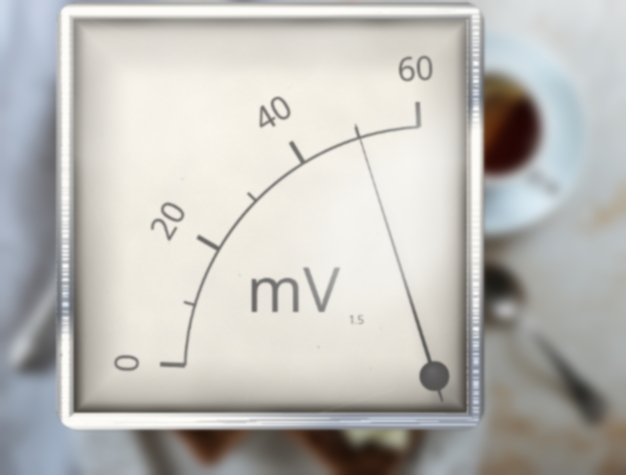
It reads value=50 unit=mV
